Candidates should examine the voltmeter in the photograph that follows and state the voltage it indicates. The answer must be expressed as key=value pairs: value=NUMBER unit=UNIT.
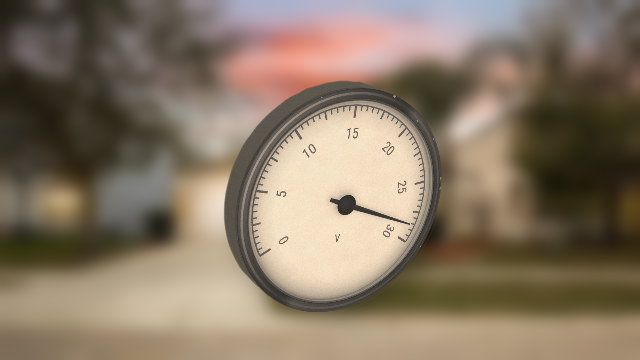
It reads value=28.5 unit=V
